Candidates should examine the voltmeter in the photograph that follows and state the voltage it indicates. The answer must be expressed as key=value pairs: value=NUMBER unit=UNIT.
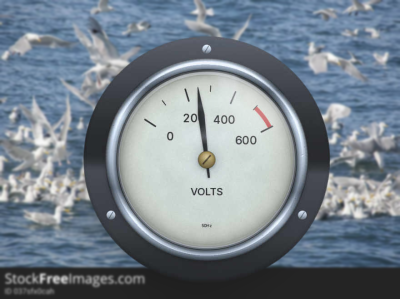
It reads value=250 unit=V
